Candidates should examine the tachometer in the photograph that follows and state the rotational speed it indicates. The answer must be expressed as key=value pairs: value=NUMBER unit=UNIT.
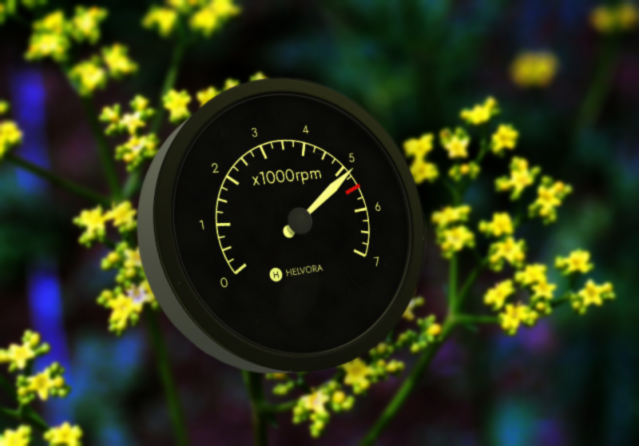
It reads value=5125 unit=rpm
